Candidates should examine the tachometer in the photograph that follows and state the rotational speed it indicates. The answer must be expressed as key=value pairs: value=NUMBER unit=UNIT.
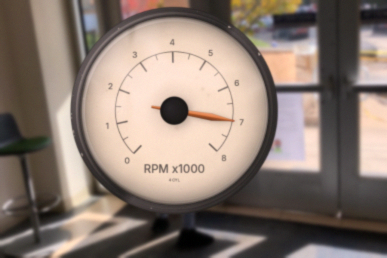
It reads value=7000 unit=rpm
